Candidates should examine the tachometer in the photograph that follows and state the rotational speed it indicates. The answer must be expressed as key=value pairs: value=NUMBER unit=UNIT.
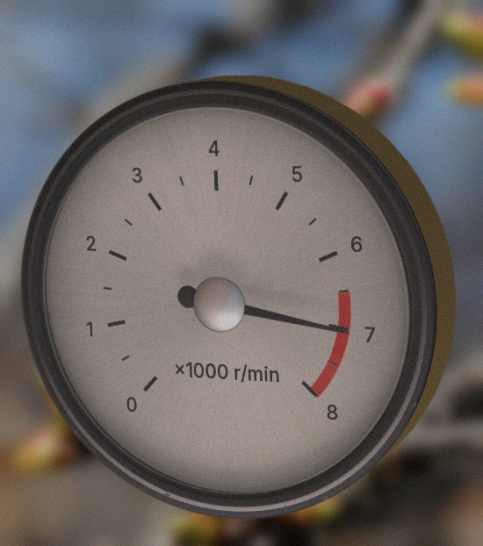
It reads value=7000 unit=rpm
